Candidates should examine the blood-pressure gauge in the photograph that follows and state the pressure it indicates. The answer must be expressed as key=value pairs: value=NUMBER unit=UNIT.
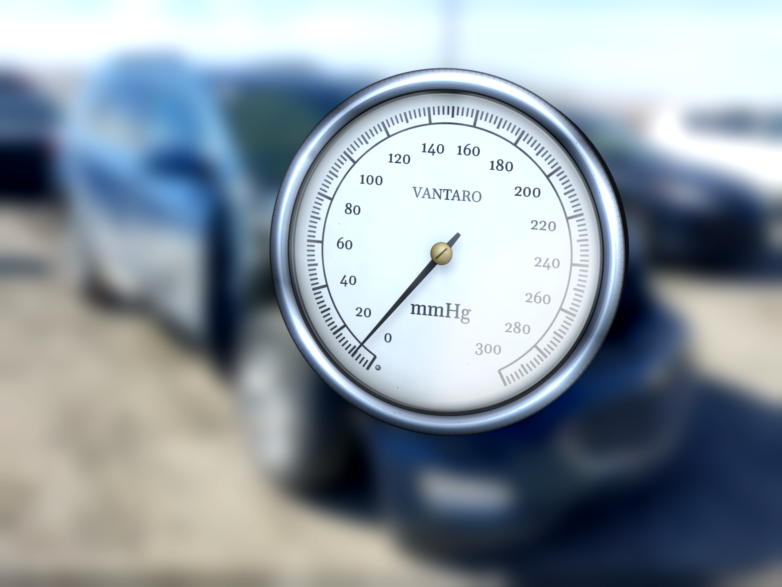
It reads value=8 unit=mmHg
